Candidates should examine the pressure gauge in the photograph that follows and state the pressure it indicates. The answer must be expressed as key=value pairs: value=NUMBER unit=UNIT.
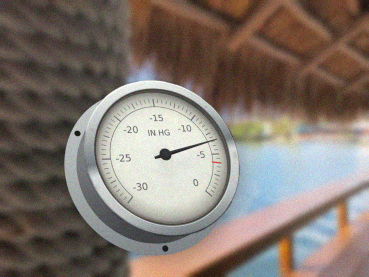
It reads value=-6.5 unit=inHg
